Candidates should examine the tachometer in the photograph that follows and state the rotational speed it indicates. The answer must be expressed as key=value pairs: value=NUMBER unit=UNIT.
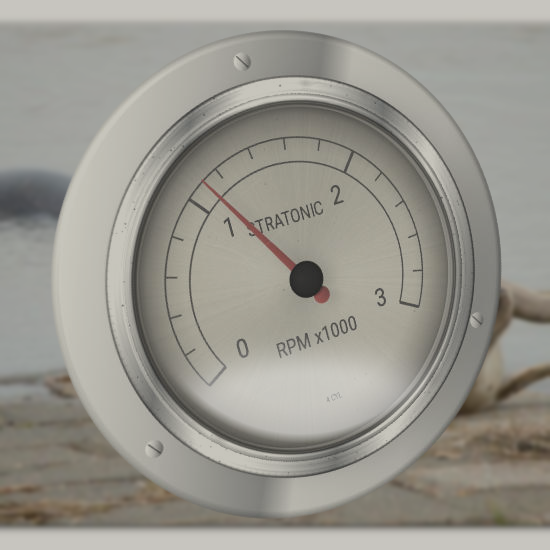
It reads value=1100 unit=rpm
